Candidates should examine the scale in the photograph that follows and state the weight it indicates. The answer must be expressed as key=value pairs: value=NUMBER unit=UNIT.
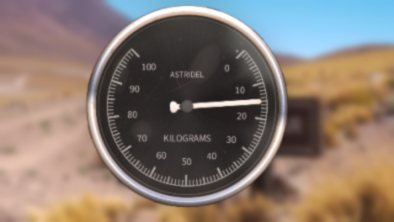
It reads value=15 unit=kg
